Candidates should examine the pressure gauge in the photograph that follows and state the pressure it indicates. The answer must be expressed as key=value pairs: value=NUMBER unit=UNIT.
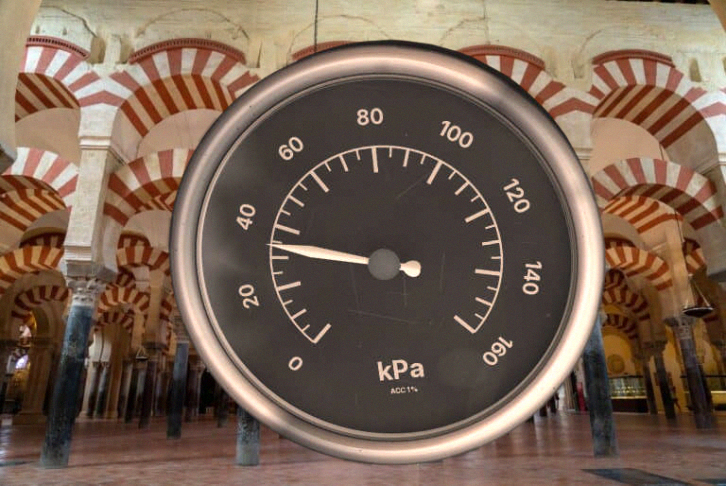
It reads value=35 unit=kPa
